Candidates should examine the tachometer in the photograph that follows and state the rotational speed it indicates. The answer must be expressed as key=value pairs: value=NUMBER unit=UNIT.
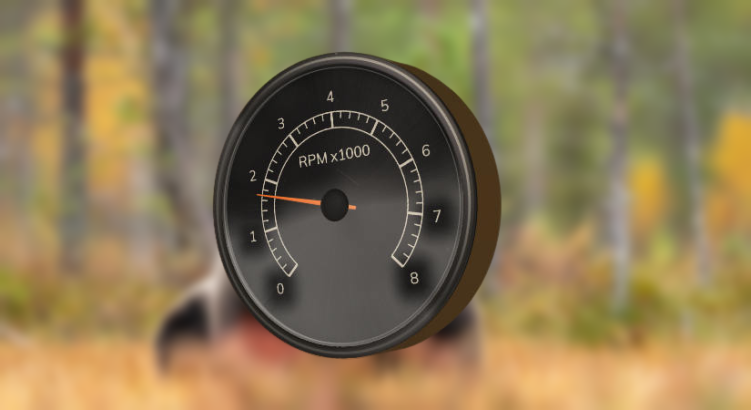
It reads value=1700 unit=rpm
